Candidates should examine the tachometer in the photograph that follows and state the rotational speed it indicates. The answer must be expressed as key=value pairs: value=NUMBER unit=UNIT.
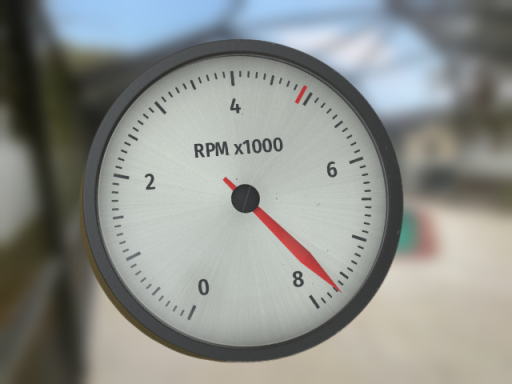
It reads value=7700 unit=rpm
